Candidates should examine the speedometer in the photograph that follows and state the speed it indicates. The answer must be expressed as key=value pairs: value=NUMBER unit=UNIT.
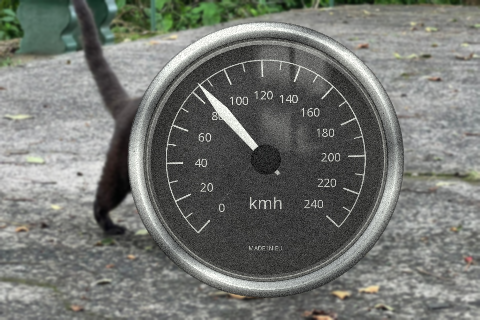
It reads value=85 unit=km/h
